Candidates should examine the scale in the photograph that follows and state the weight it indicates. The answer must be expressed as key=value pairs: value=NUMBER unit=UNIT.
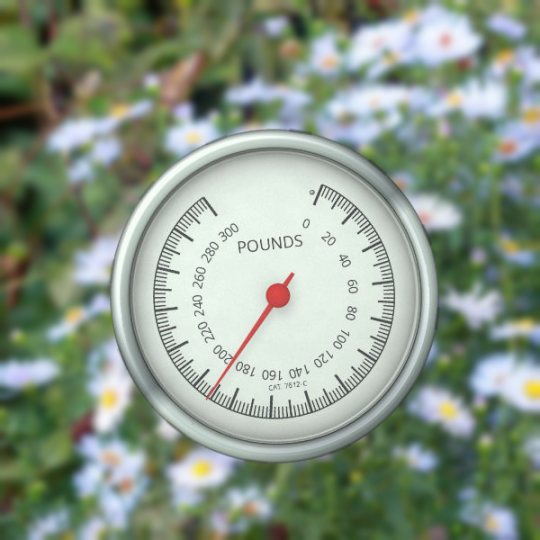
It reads value=192 unit=lb
